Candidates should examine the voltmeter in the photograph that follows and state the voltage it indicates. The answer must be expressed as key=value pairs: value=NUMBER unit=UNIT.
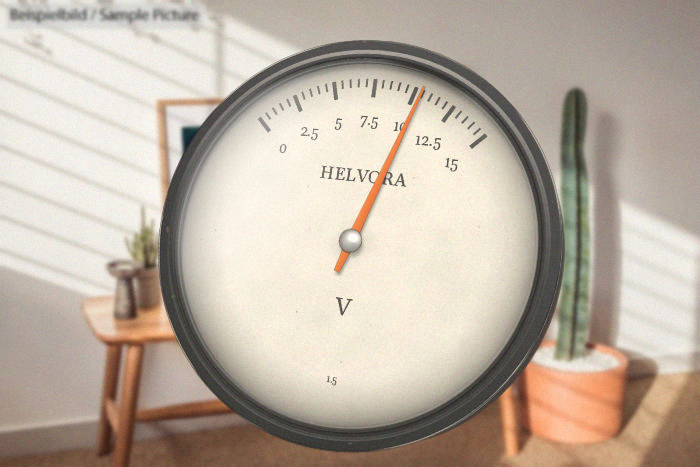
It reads value=10.5 unit=V
